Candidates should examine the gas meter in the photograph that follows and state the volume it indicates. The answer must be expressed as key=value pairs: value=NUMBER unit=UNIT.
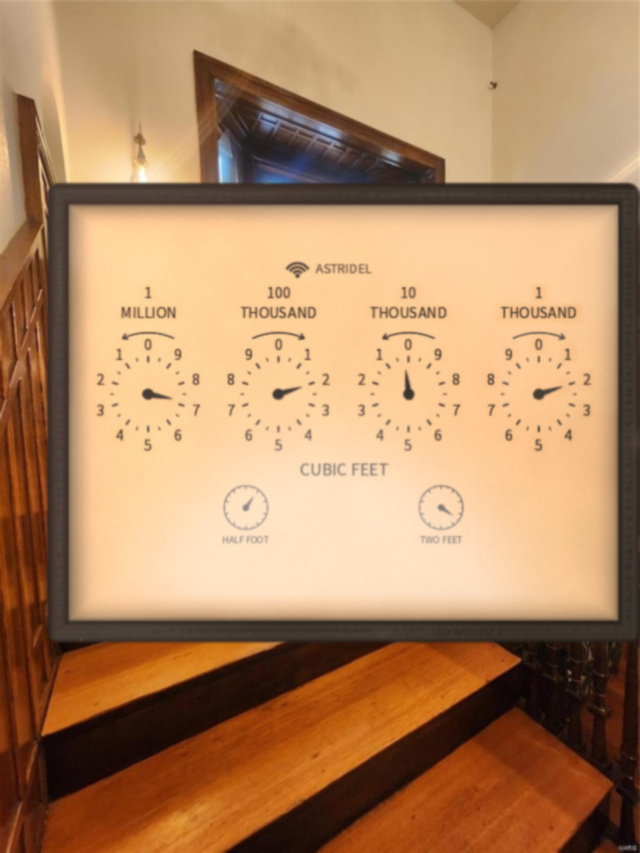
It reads value=720200 unit=ft³
